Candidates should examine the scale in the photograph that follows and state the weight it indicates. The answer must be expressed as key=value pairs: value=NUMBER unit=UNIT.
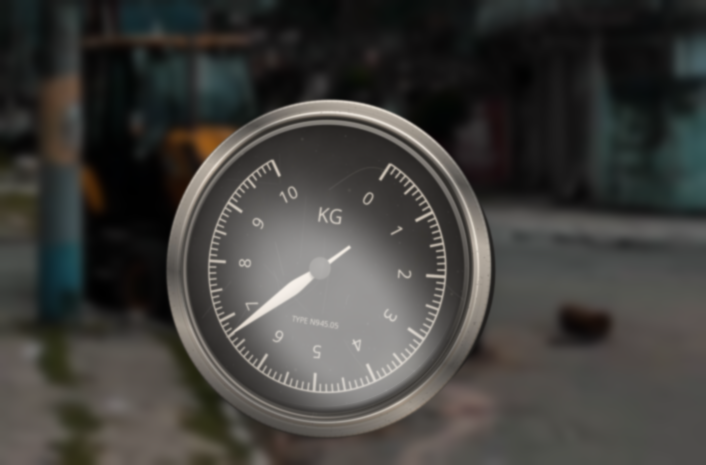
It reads value=6.7 unit=kg
